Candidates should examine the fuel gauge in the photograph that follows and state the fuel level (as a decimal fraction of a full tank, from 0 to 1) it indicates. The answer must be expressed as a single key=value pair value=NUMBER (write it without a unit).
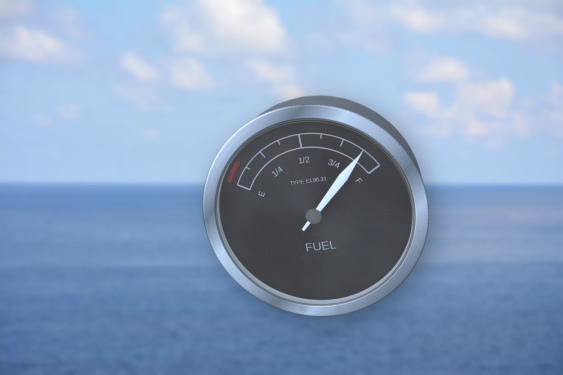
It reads value=0.875
